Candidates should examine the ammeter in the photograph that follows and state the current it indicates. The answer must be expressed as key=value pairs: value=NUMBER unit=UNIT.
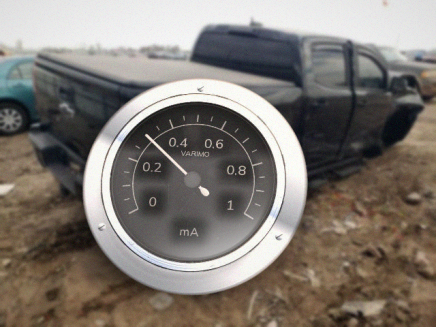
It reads value=0.3 unit=mA
